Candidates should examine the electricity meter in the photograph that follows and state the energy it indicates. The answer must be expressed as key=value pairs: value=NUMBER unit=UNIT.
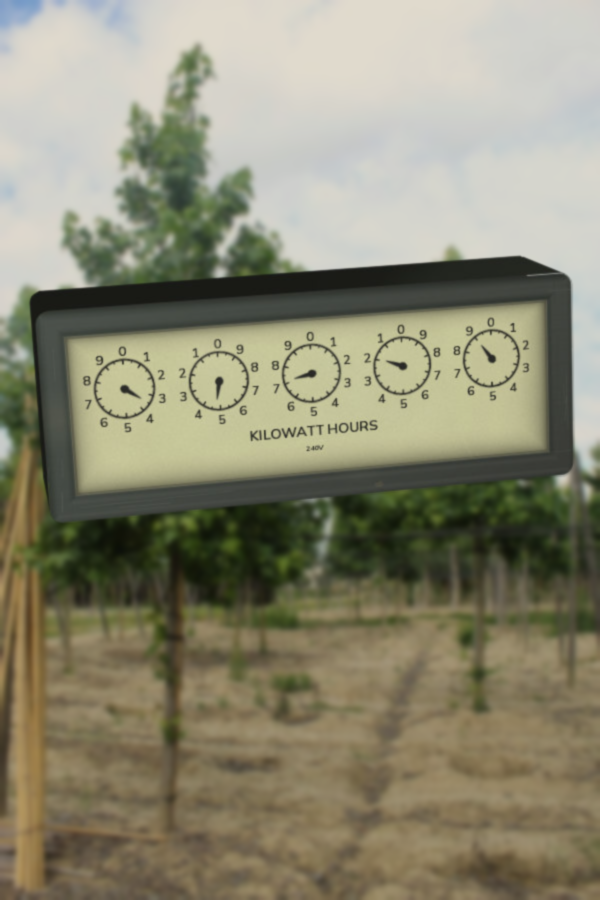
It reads value=34719 unit=kWh
